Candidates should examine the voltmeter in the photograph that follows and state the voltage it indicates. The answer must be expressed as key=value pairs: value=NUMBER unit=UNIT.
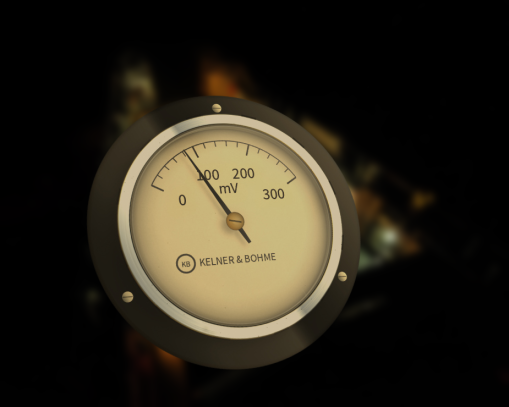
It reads value=80 unit=mV
